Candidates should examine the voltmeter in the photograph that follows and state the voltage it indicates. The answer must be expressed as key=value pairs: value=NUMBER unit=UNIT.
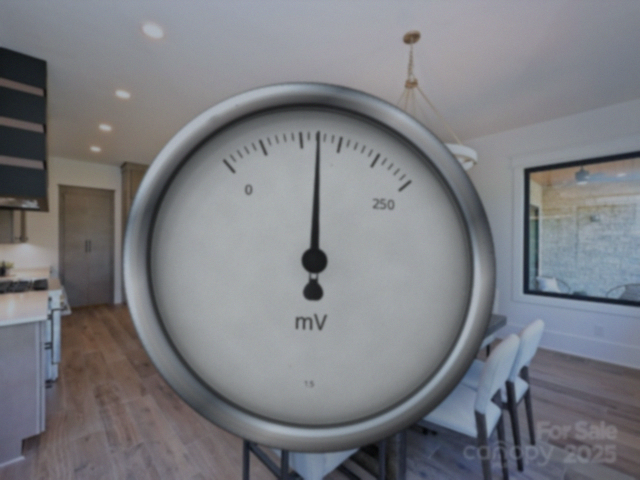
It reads value=120 unit=mV
